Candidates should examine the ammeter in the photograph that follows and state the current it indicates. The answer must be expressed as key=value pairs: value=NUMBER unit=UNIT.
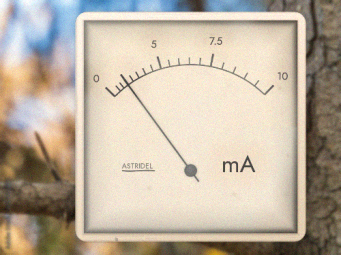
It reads value=2.5 unit=mA
